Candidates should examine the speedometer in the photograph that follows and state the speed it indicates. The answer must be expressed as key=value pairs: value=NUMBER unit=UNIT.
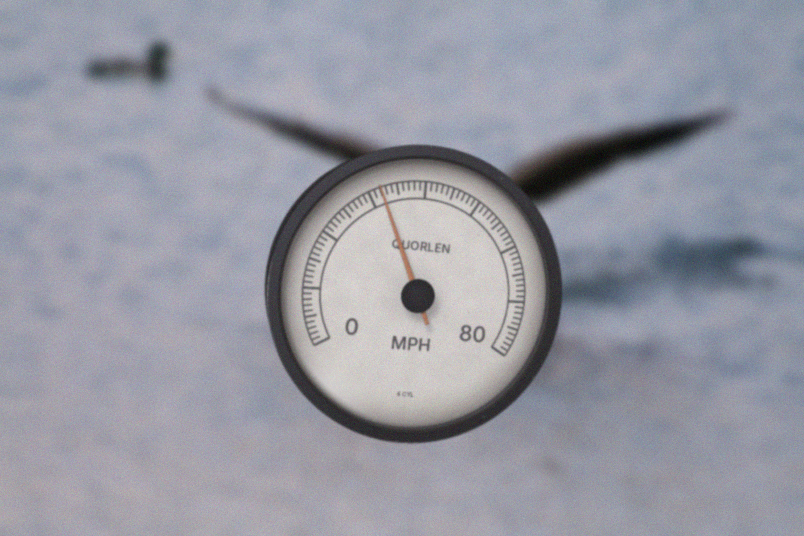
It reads value=32 unit=mph
